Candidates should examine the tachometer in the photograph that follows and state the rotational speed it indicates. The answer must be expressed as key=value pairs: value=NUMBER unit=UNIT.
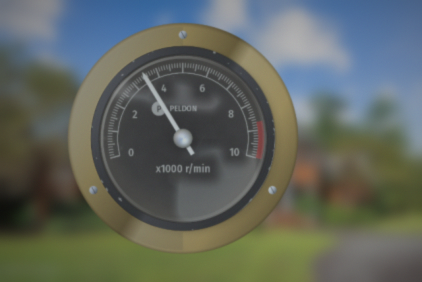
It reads value=3500 unit=rpm
